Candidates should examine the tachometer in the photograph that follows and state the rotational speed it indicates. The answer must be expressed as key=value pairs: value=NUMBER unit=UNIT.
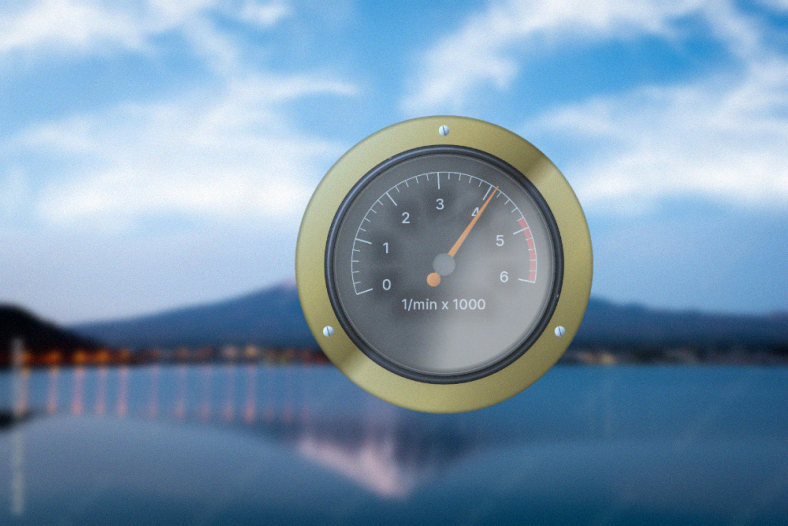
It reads value=4100 unit=rpm
